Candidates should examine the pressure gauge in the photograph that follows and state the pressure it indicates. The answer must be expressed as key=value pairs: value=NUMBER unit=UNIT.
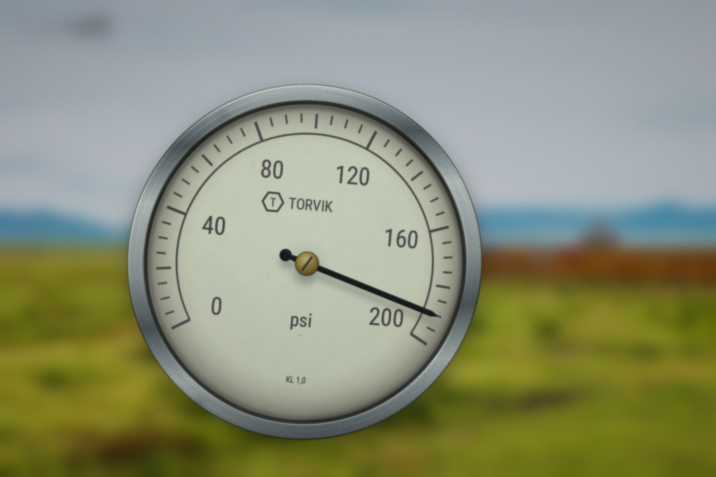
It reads value=190 unit=psi
